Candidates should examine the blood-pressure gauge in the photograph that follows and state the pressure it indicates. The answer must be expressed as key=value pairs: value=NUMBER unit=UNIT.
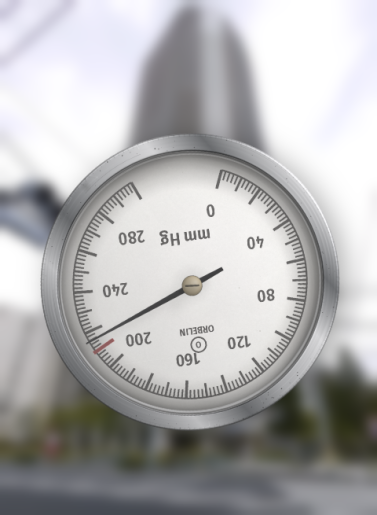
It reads value=216 unit=mmHg
